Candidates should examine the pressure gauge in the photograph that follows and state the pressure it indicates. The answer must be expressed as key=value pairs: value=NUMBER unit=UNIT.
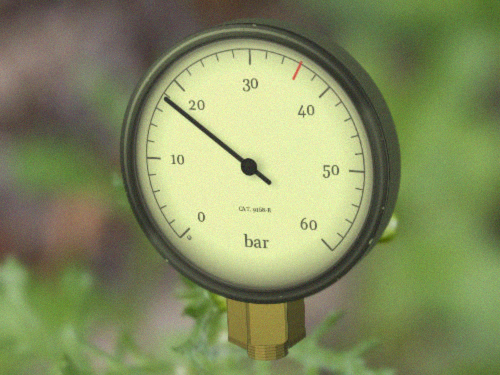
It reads value=18 unit=bar
